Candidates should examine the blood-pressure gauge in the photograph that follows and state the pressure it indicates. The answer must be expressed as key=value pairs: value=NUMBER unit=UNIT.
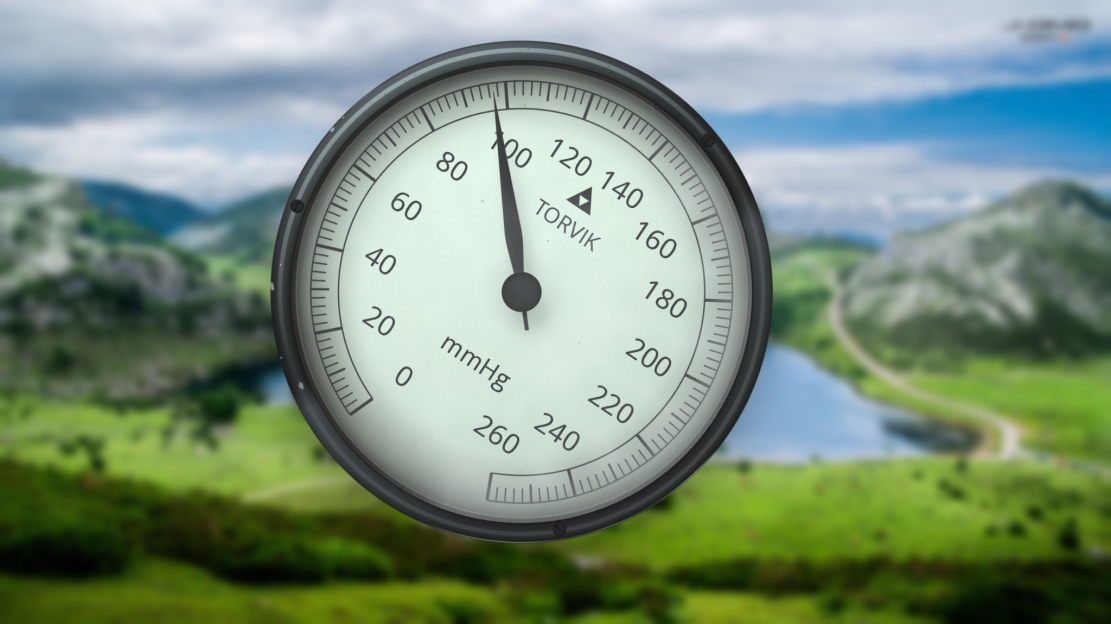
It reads value=97 unit=mmHg
